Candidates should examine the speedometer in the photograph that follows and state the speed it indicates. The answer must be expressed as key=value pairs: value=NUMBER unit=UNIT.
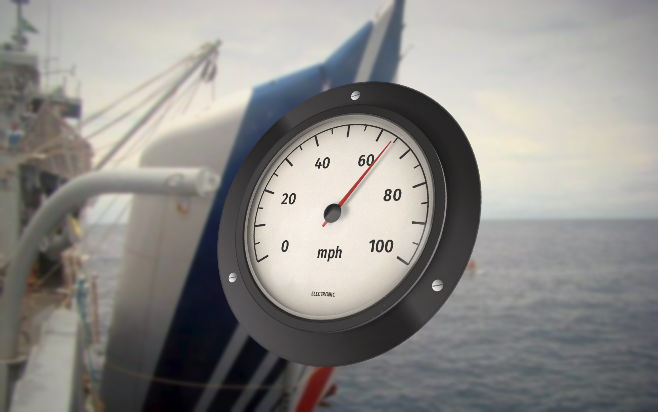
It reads value=65 unit=mph
